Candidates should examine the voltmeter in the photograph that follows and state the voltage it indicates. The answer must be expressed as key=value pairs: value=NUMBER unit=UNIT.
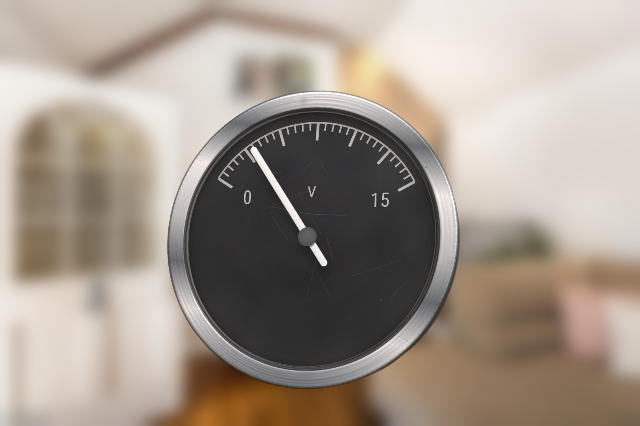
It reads value=3 unit=V
